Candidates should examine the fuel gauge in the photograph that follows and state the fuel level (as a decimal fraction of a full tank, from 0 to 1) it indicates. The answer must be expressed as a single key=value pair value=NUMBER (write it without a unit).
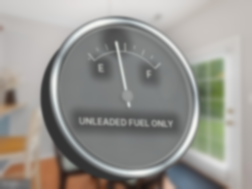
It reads value=0.375
